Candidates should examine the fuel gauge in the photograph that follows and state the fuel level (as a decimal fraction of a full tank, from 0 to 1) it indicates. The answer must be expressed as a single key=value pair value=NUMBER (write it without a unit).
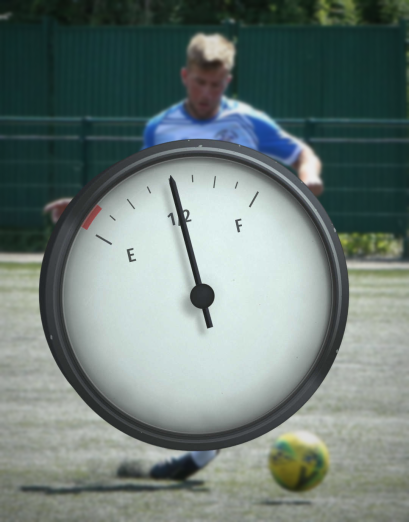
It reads value=0.5
